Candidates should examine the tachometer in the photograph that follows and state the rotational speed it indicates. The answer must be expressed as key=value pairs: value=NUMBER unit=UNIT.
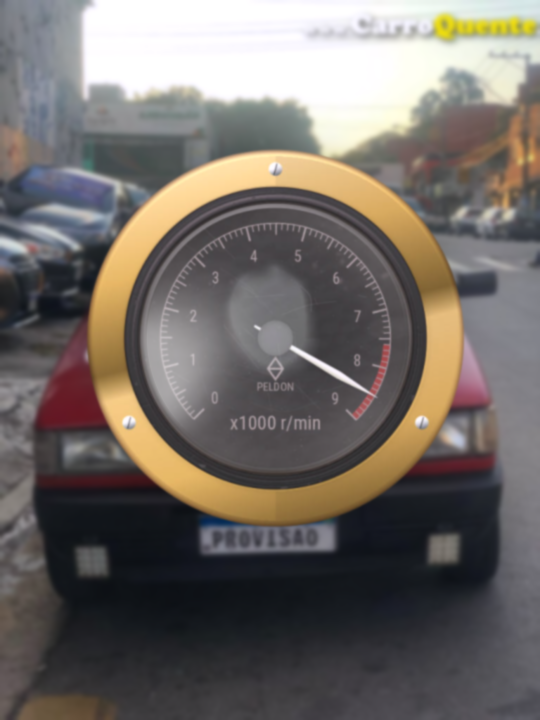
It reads value=8500 unit=rpm
